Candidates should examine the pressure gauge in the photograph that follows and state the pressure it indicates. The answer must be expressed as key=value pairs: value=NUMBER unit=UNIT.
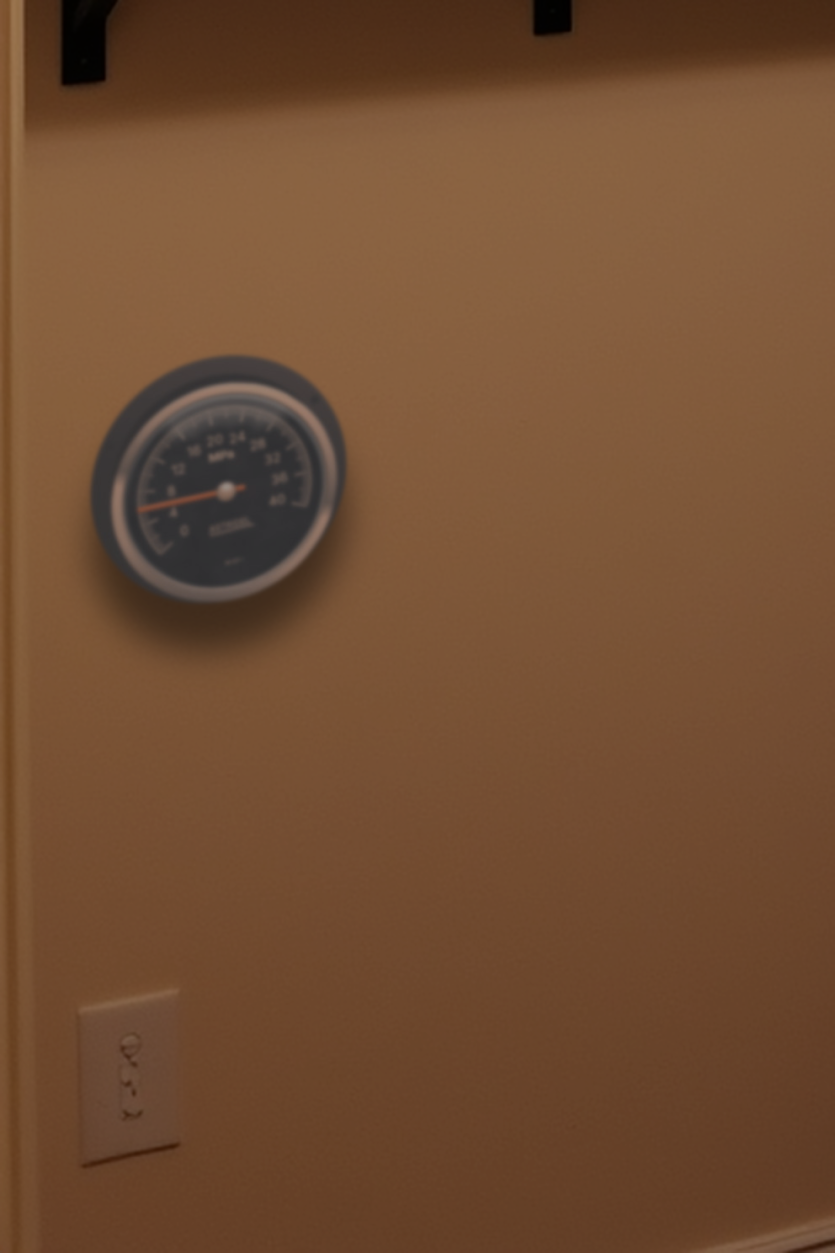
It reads value=6 unit=MPa
